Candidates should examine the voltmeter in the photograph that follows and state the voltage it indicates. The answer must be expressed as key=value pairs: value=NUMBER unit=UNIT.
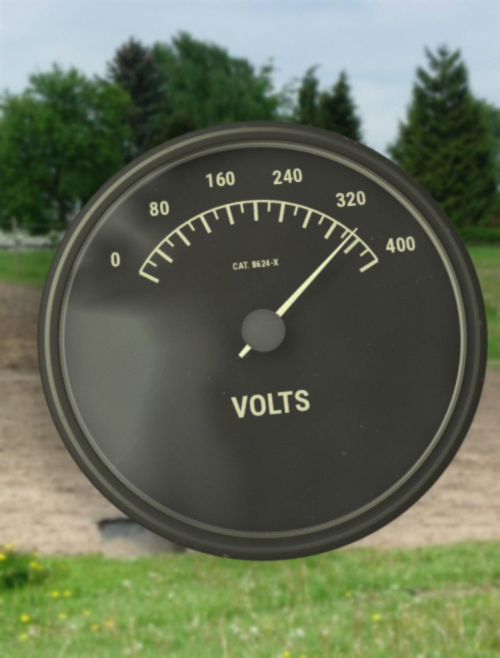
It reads value=350 unit=V
